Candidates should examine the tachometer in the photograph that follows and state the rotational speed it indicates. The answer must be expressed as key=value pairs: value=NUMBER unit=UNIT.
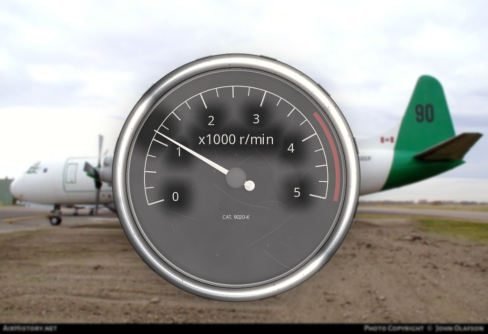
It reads value=1125 unit=rpm
